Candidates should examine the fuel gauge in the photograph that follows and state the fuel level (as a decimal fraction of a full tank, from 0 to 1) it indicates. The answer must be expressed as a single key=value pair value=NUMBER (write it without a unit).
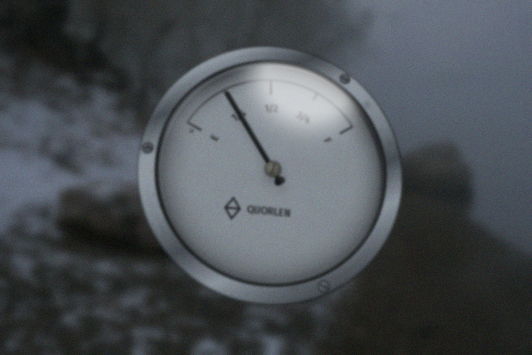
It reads value=0.25
